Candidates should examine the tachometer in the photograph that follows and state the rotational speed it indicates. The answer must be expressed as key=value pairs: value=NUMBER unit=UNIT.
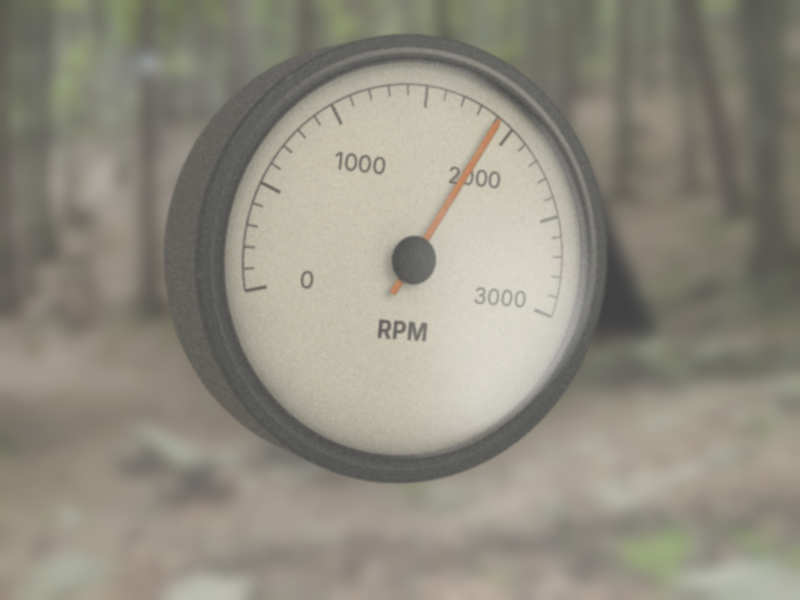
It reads value=1900 unit=rpm
